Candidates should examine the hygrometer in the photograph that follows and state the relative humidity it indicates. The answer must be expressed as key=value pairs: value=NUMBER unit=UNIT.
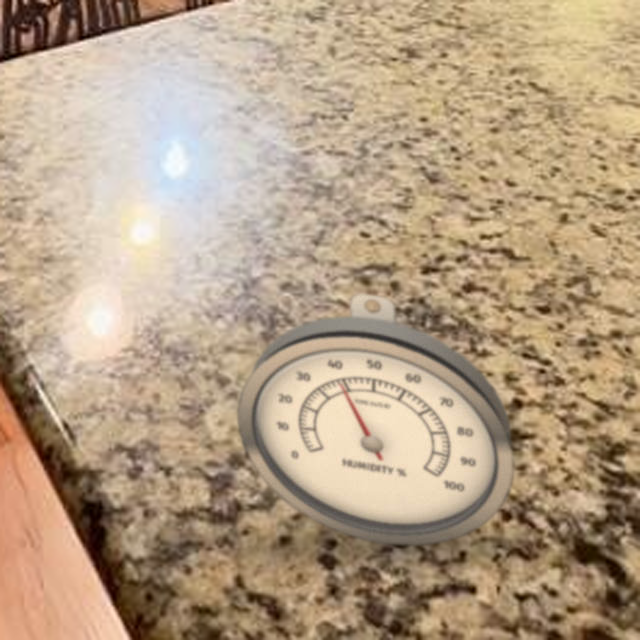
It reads value=40 unit=%
